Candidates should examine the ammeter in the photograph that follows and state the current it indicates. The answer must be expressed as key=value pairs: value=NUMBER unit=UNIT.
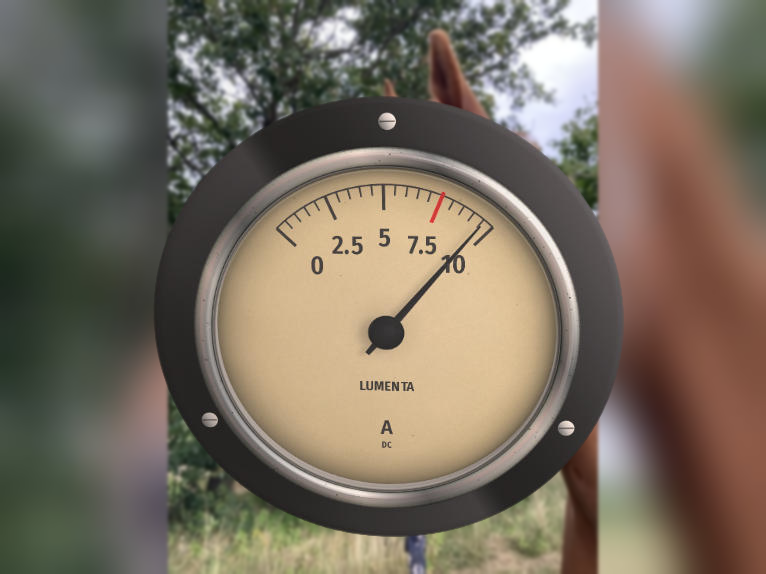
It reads value=9.5 unit=A
